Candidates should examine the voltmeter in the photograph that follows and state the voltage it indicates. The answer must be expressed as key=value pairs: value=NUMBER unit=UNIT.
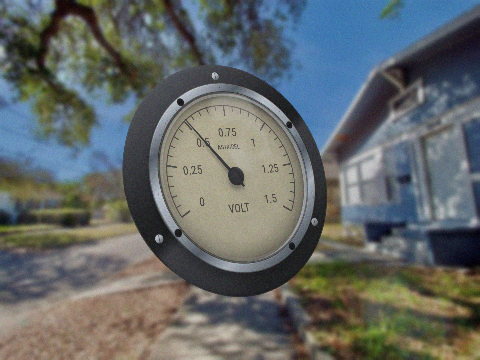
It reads value=0.5 unit=V
